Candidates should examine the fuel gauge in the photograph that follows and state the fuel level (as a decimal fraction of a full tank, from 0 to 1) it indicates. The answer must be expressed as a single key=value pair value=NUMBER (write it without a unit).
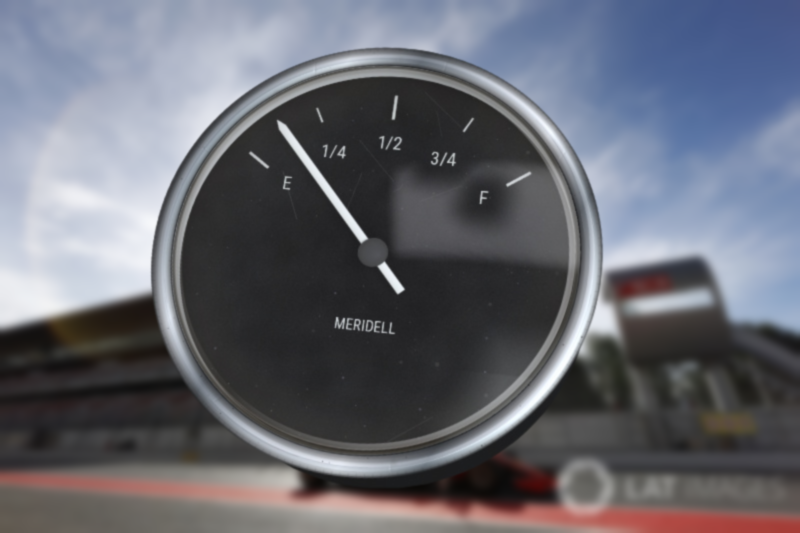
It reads value=0.125
